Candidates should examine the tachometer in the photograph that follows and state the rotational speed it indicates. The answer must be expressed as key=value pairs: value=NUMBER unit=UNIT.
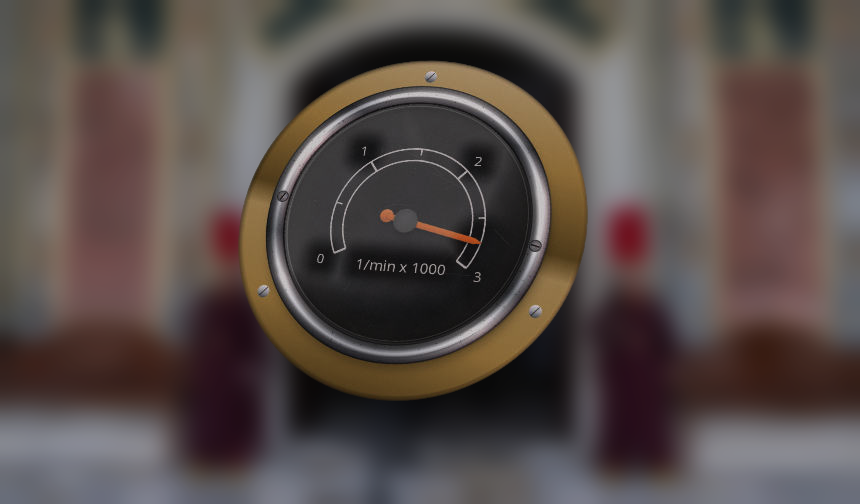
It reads value=2750 unit=rpm
